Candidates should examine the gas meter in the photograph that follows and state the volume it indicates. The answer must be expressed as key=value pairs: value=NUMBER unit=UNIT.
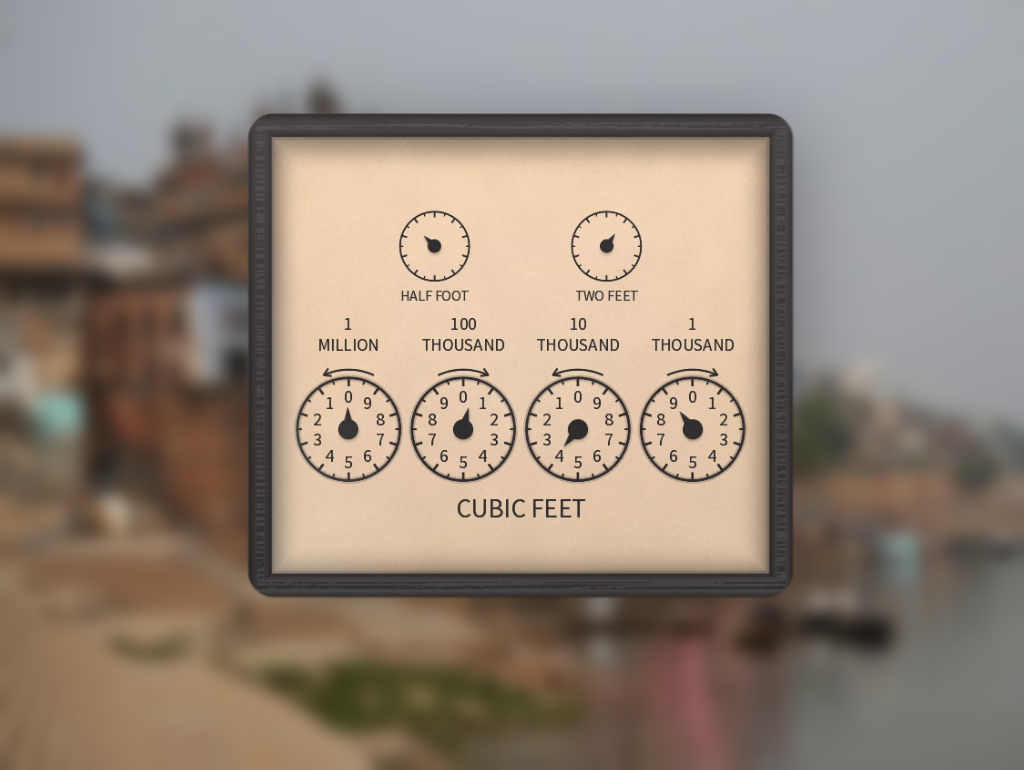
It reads value=3900 unit=ft³
